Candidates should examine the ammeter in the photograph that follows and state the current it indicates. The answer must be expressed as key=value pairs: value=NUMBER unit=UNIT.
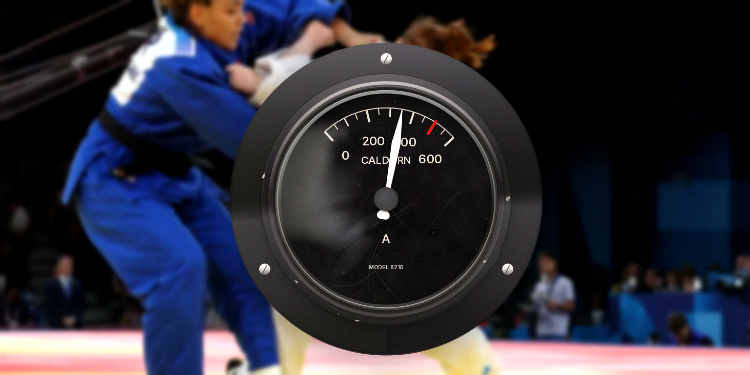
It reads value=350 unit=A
